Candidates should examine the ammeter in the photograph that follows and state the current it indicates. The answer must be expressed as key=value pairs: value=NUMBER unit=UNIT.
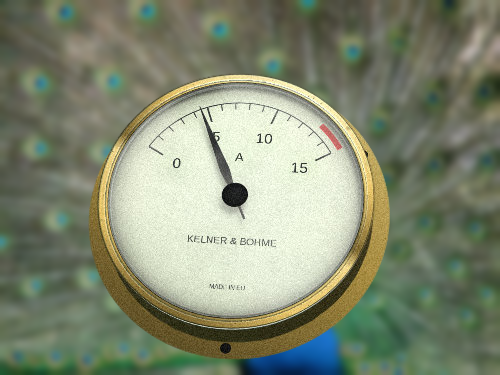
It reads value=4.5 unit=A
